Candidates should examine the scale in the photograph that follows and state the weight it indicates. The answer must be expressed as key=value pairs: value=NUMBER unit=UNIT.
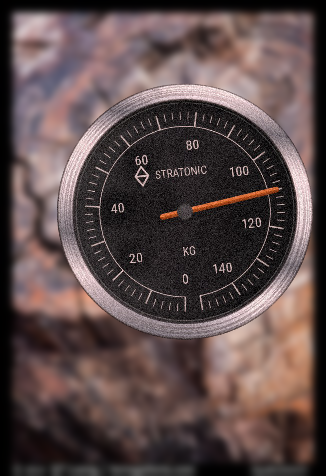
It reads value=110 unit=kg
